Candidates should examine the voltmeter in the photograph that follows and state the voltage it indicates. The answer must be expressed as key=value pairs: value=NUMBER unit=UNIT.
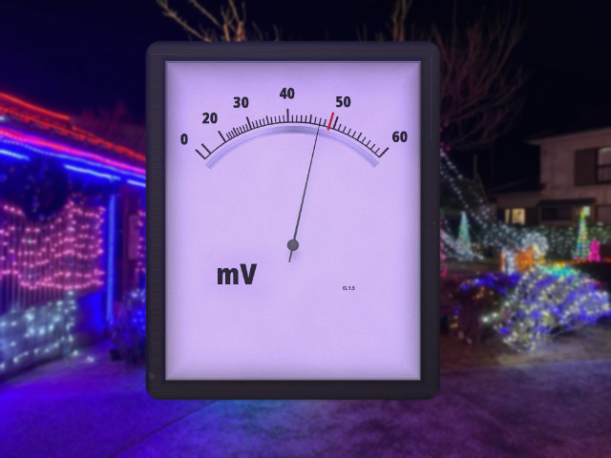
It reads value=47 unit=mV
